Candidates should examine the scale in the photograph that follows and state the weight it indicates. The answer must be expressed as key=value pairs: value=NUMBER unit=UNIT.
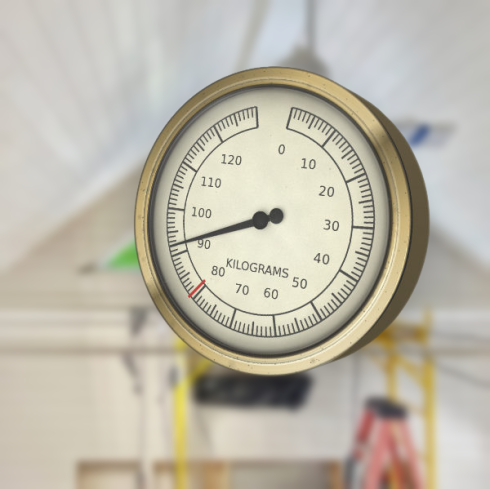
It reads value=92 unit=kg
